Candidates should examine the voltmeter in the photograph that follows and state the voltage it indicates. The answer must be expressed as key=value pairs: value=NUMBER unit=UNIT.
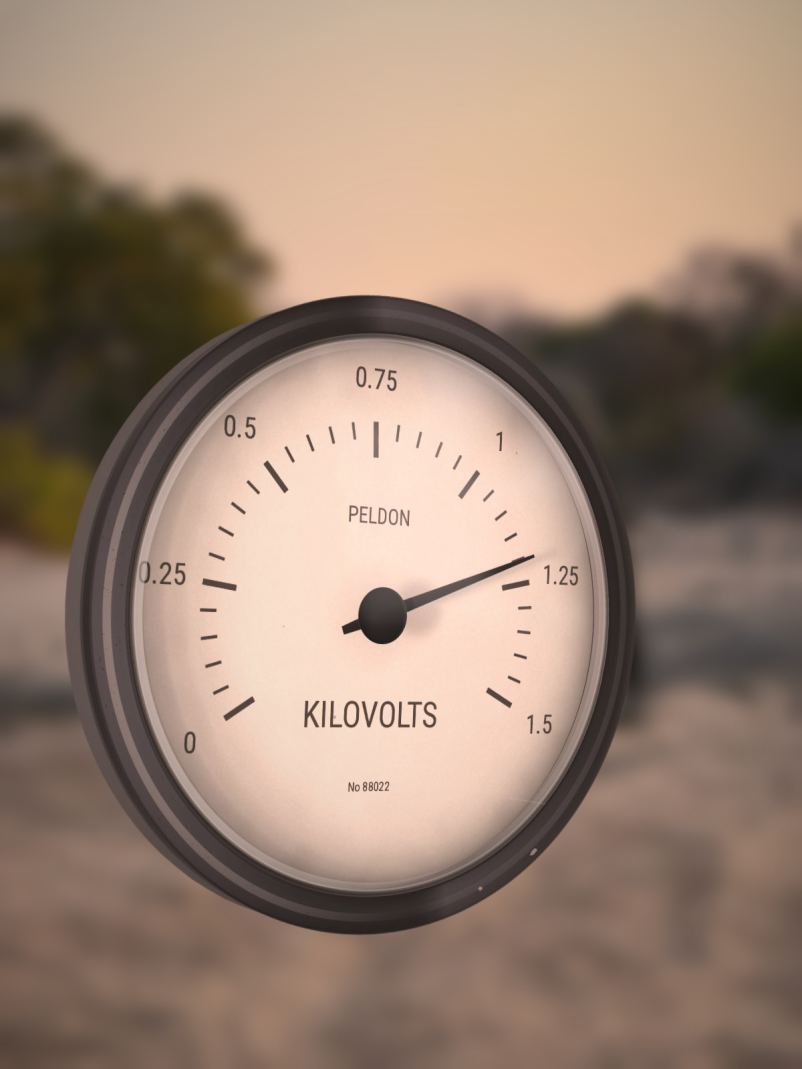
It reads value=1.2 unit=kV
